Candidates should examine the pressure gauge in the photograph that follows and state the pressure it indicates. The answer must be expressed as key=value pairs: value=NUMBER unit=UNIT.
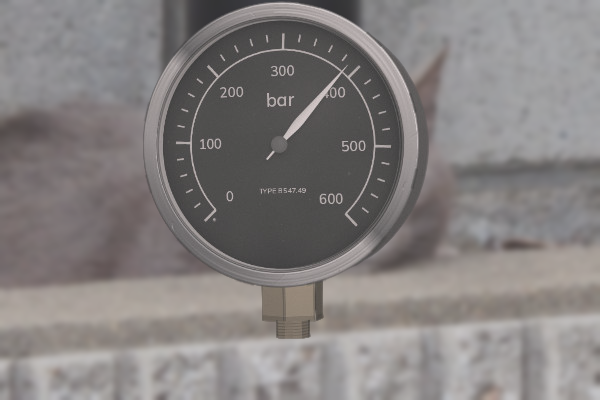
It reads value=390 unit=bar
